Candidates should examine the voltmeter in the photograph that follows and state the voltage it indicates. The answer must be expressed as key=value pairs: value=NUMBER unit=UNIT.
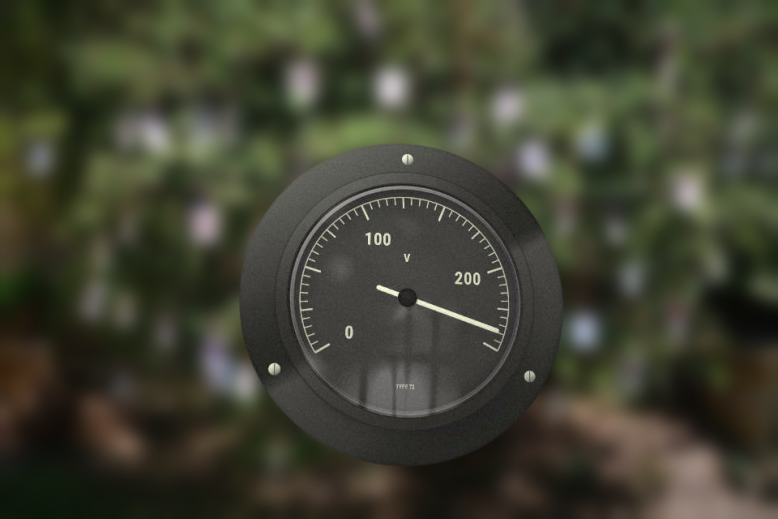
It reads value=240 unit=V
